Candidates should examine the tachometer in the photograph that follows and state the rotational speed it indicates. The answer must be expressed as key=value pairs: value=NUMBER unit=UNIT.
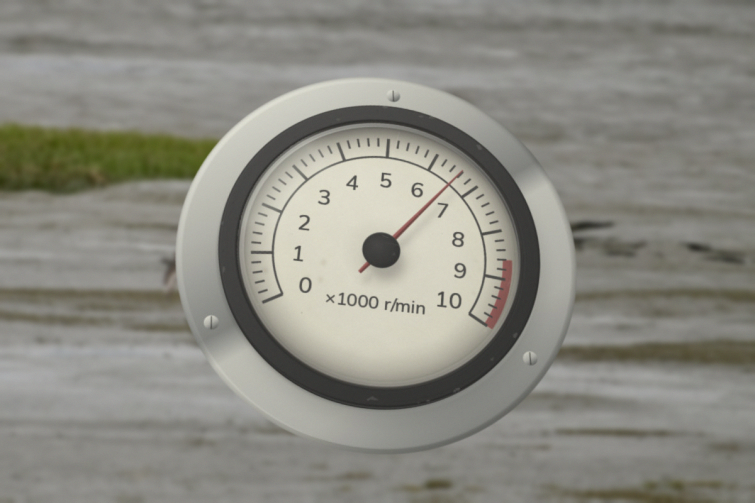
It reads value=6600 unit=rpm
